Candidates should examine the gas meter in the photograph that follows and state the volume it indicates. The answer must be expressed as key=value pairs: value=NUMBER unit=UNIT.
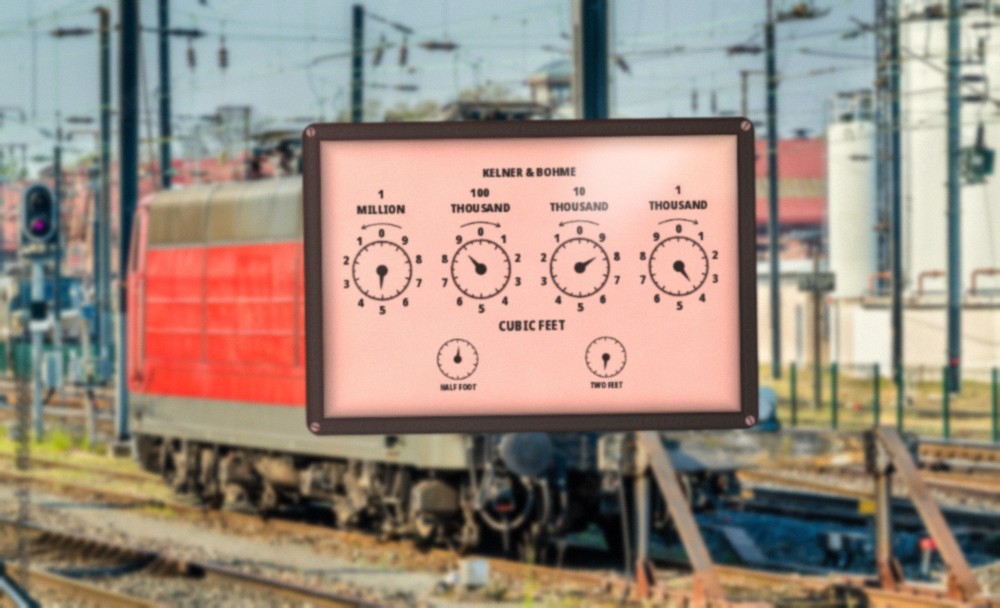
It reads value=488400 unit=ft³
